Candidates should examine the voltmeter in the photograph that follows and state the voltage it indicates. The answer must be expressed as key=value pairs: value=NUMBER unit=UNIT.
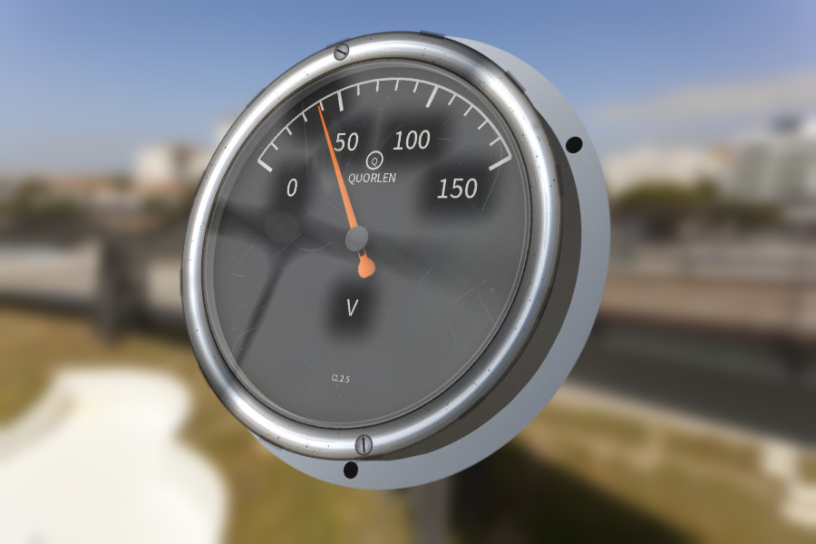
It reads value=40 unit=V
